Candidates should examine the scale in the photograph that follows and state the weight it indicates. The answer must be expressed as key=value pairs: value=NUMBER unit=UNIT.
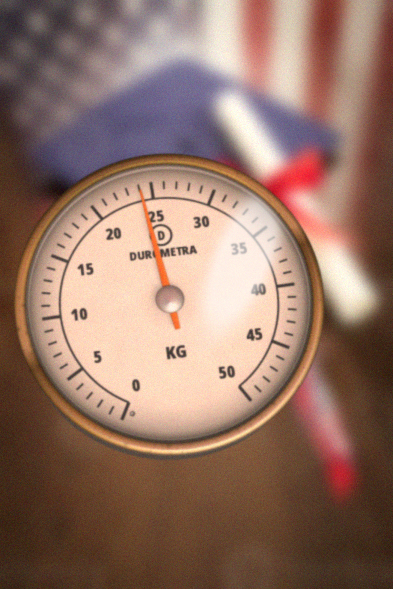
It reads value=24 unit=kg
